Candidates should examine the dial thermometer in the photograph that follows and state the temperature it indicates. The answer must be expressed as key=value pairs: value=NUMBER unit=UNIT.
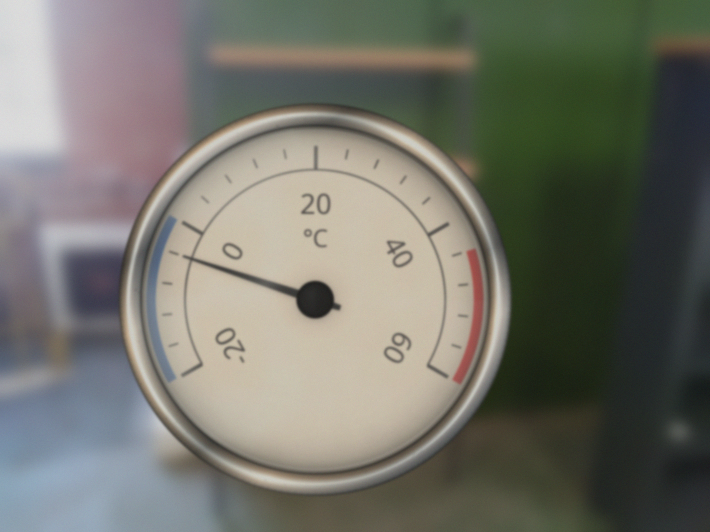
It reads value=-4 unit=°C
